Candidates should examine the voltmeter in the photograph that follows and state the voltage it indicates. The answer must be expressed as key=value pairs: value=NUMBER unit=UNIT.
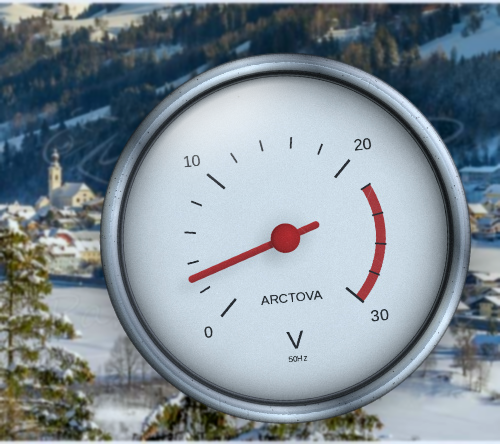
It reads value=3 unit=V
